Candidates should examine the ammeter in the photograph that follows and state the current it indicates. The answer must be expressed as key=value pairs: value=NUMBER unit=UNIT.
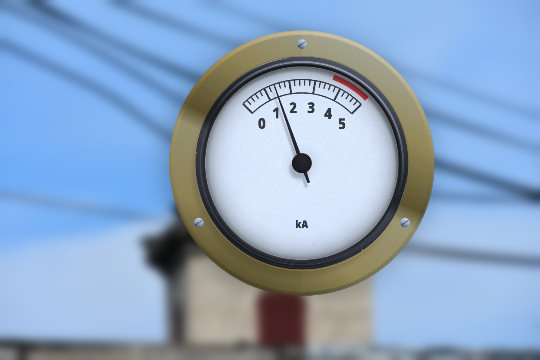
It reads value=1.4 unit=kA
